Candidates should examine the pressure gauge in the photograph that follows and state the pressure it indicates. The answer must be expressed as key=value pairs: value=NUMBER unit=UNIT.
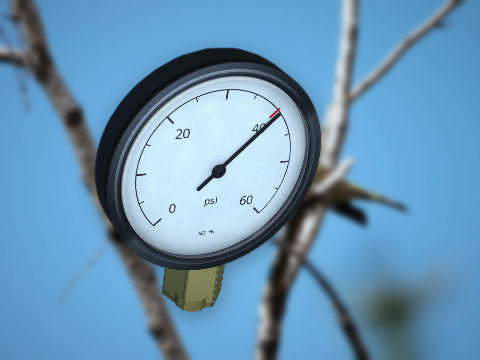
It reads value=40 unit=psi
